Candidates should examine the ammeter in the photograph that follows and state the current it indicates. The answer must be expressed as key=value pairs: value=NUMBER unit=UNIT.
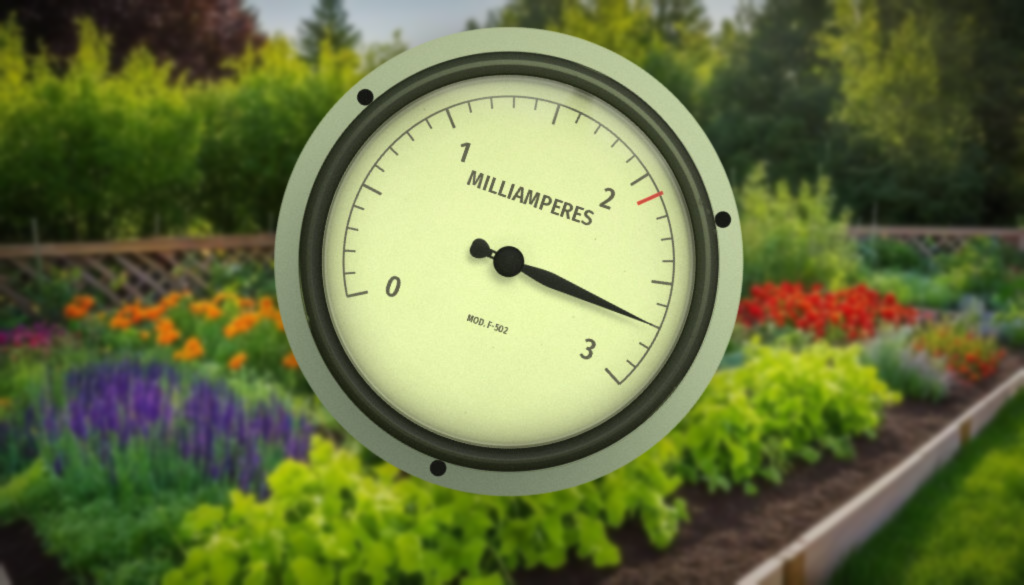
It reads value=2.7 unit=mA
